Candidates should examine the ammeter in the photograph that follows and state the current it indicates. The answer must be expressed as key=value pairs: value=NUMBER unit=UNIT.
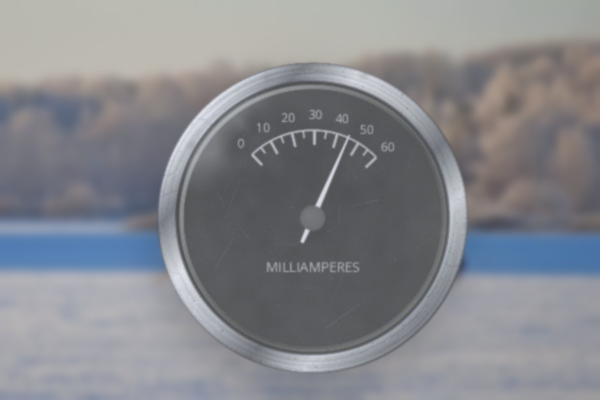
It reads value=45 unit=mA
